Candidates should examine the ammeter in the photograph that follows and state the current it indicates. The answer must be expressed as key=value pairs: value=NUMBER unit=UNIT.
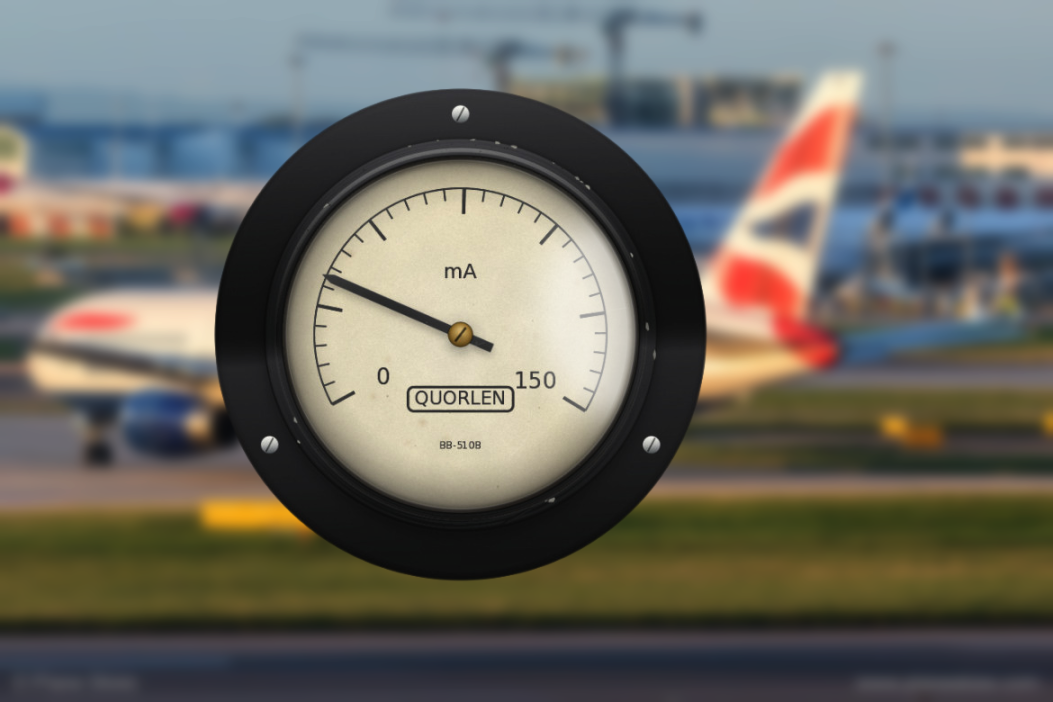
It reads value=32.5 unit=mA
